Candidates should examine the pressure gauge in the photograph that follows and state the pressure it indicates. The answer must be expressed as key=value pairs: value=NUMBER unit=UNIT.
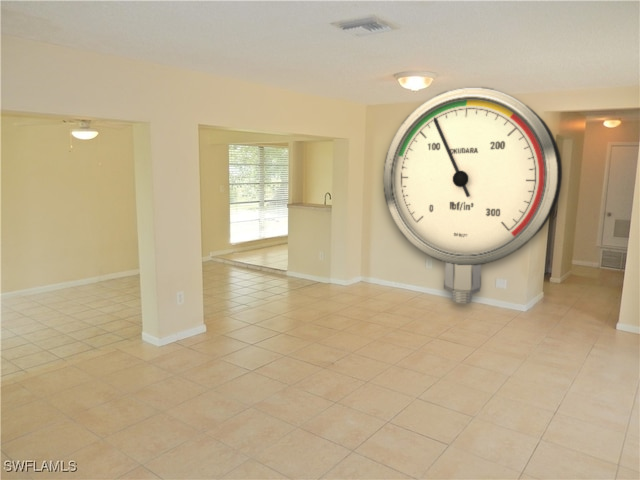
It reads value=120 unit=psi
